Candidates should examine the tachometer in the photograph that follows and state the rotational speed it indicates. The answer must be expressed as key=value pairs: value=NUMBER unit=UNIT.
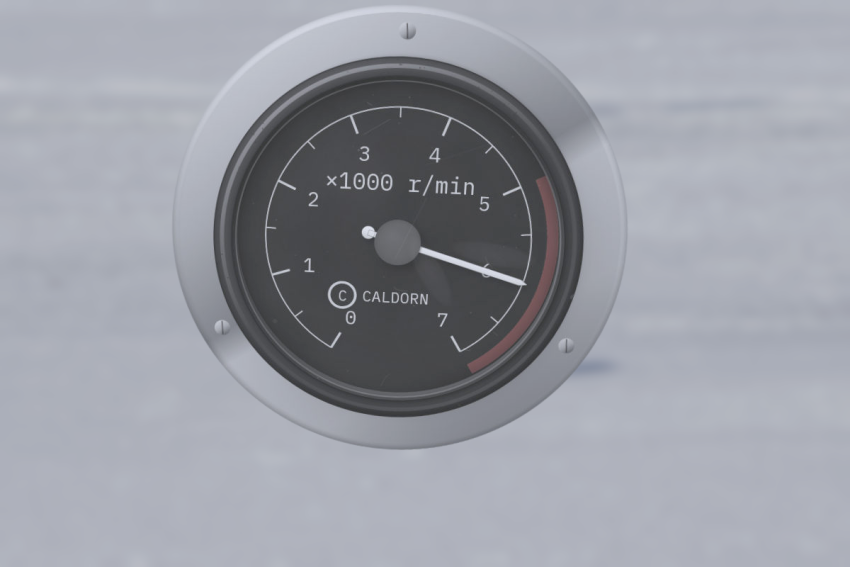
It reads value=6000 unit=rpm
